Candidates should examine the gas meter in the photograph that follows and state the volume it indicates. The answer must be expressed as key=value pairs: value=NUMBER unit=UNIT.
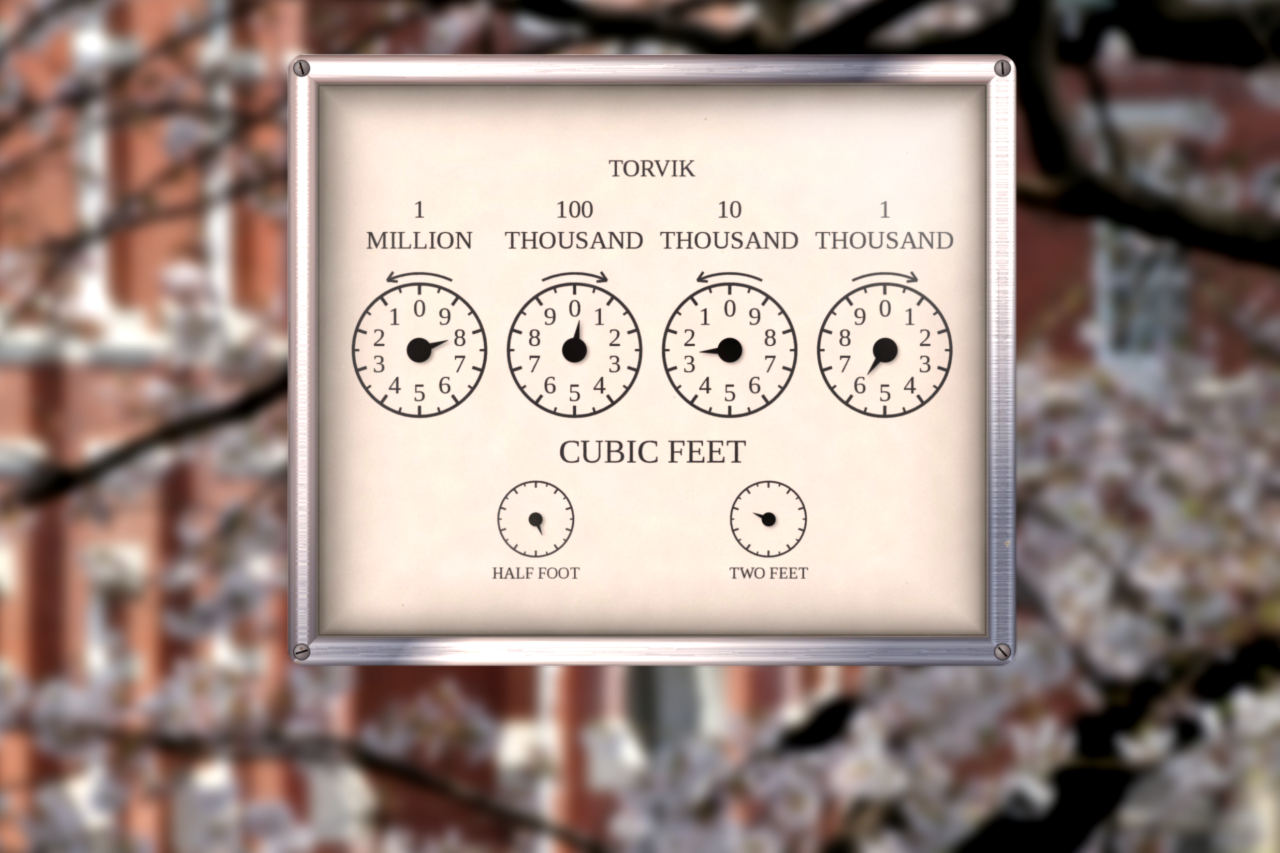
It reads value=802600 unit=ft³
